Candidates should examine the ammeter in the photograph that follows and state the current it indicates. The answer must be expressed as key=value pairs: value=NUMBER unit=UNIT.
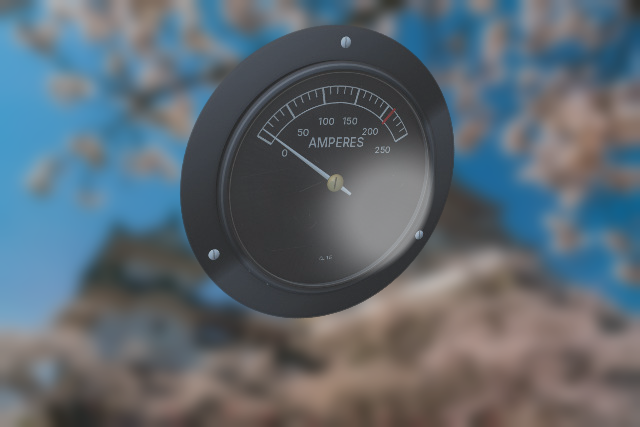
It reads value=10 unit=A
